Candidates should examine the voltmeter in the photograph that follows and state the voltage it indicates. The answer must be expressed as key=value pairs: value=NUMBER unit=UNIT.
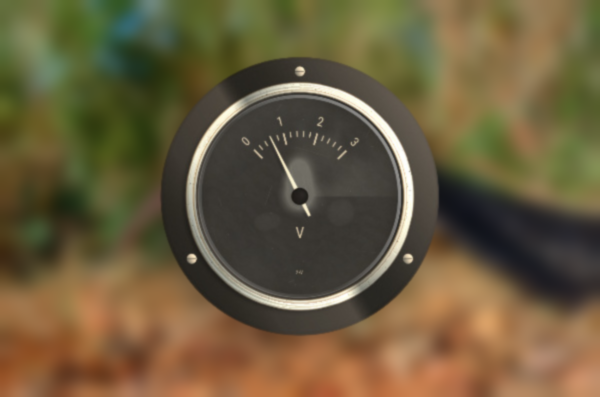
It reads value=0.6 unit=V
